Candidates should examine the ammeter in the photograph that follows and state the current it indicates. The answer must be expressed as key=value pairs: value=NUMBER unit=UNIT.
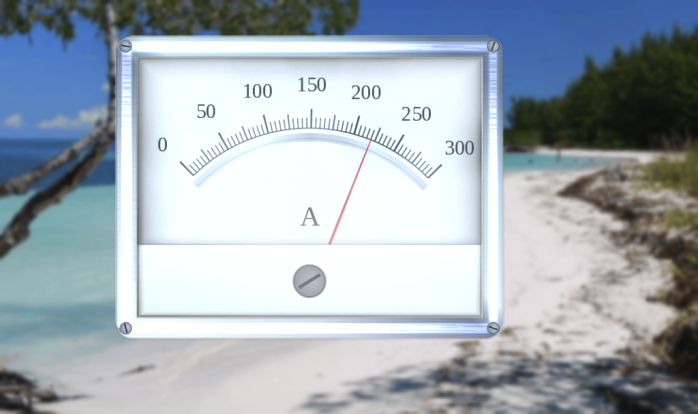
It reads value=220 unit=A
